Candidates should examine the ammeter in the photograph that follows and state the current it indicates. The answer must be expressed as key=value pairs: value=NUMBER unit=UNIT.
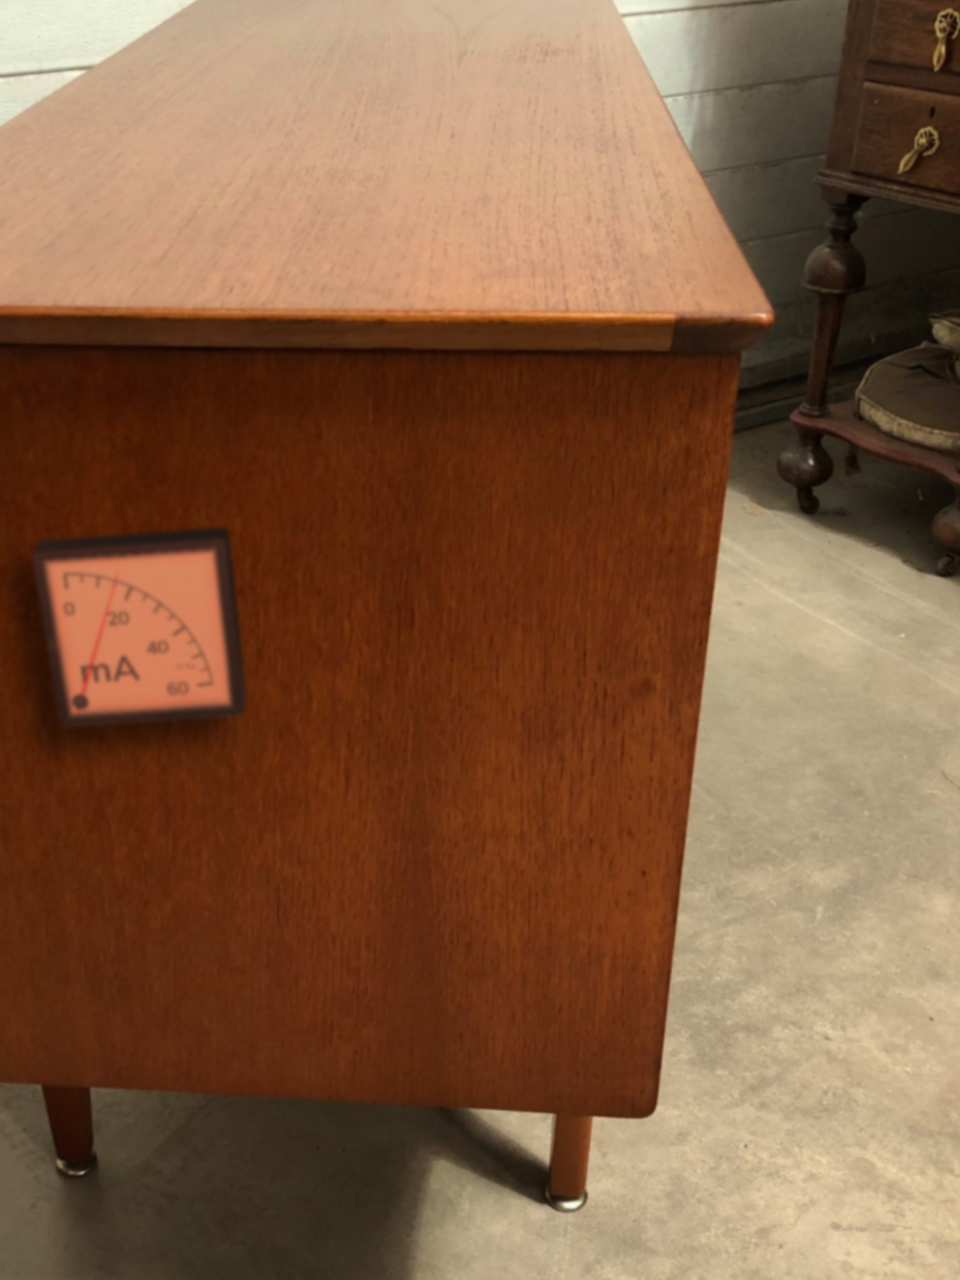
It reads value=15 unit=mA
